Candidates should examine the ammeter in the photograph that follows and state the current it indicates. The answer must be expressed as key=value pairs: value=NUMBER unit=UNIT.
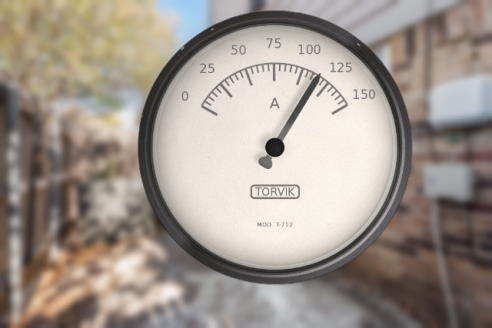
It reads value=115 unit=A
